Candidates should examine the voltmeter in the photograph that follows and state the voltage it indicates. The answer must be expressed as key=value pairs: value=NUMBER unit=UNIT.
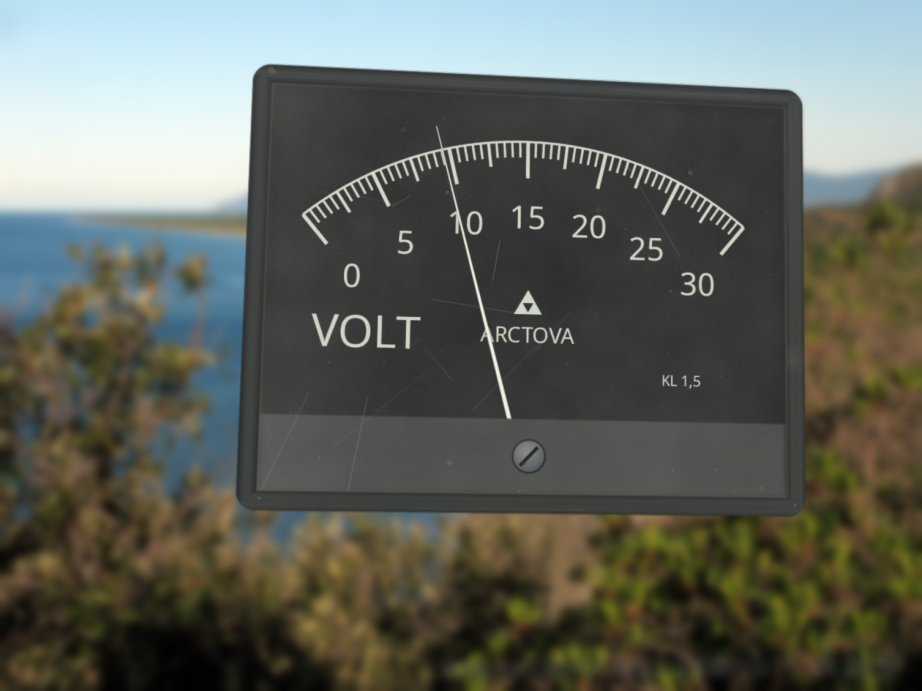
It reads value=9.5 unit=V
